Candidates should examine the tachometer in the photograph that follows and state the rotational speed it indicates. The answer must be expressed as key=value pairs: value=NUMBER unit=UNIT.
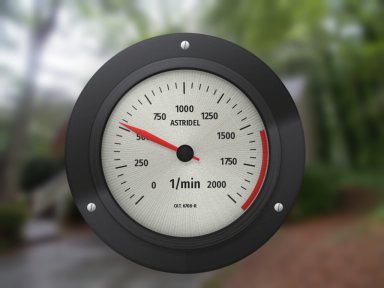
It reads value=525 unit=rpm
